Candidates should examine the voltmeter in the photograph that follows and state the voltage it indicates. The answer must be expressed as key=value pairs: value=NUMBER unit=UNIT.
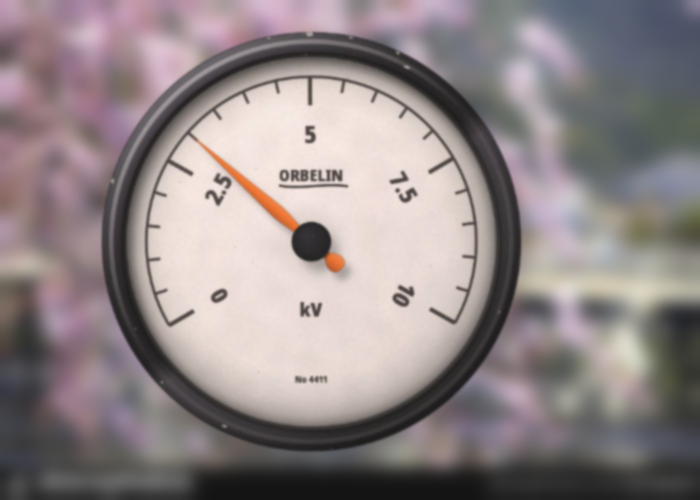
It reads value=3 unit=kV
